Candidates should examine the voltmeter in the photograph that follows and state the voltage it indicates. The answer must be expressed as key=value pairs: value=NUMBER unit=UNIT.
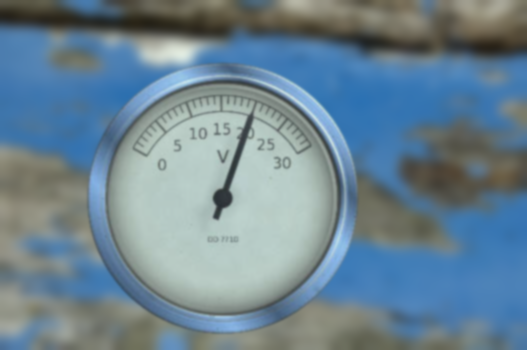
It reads value=20 unit=V
